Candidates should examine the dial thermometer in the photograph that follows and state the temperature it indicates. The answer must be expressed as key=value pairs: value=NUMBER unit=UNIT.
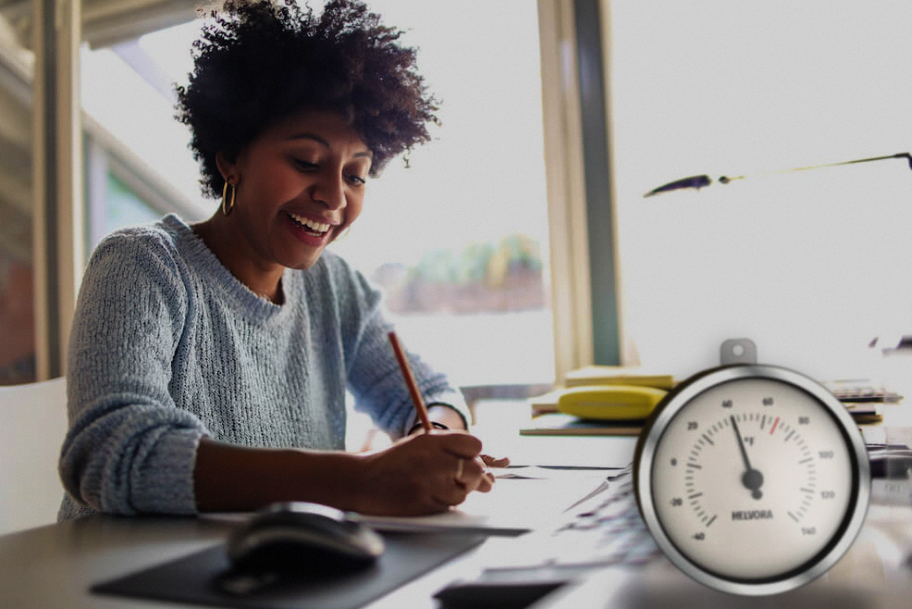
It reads value=40 unit=°F
